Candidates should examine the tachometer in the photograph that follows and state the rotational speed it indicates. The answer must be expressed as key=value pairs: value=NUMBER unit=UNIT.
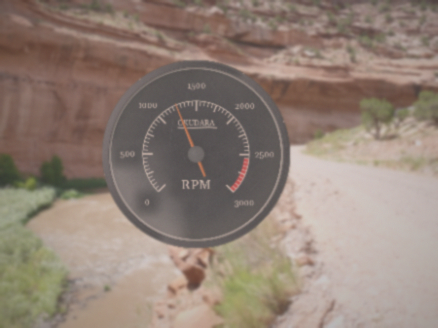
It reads value=1250 unit=rpm
